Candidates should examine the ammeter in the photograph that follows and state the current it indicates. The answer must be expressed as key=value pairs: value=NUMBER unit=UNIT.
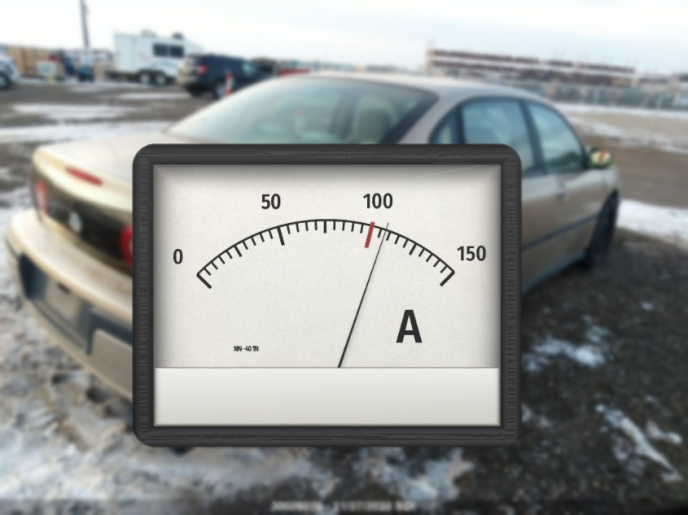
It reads value=107.5 unit=A
